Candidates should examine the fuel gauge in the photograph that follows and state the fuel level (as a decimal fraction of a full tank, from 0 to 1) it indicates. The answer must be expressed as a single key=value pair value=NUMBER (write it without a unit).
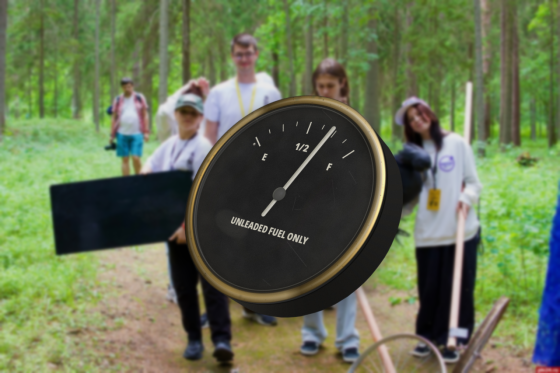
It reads value=0.75
